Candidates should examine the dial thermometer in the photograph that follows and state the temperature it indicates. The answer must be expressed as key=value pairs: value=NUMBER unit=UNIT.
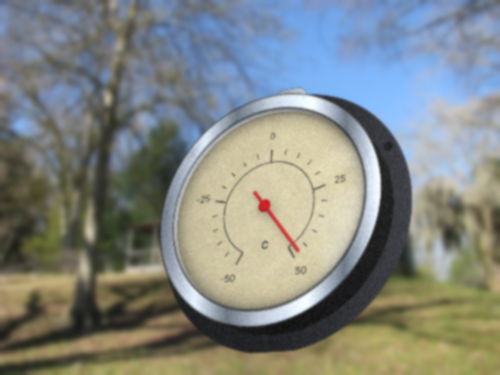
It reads value=47.5 unit=°C
